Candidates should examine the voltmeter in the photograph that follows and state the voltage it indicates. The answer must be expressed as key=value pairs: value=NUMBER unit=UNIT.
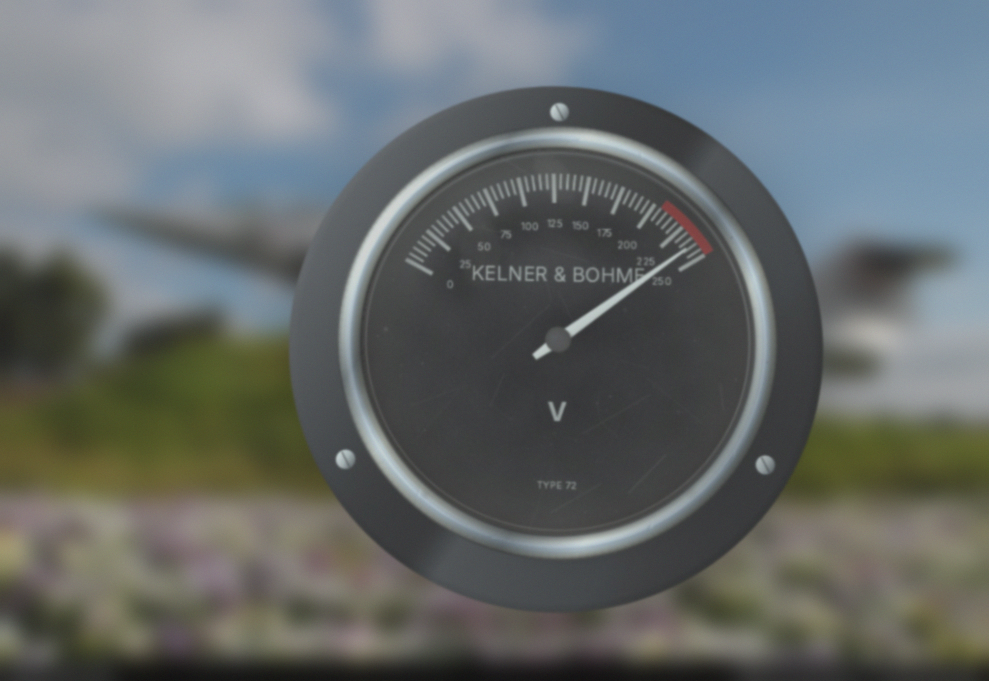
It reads value=240 unit=V
